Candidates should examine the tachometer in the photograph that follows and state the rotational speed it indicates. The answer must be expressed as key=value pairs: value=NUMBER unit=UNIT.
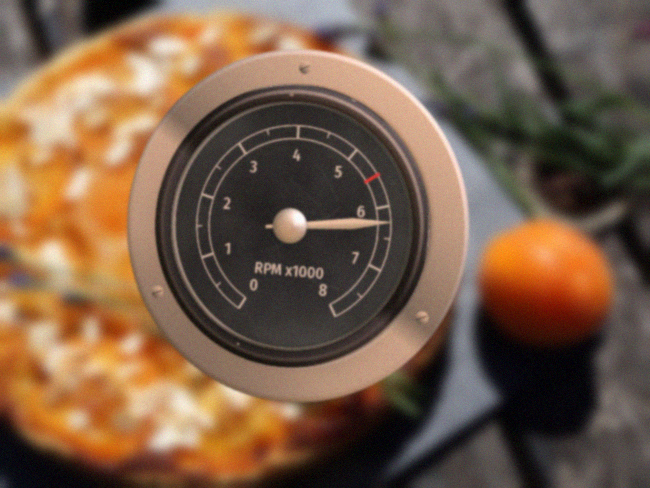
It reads value=6250 unit=rpm
